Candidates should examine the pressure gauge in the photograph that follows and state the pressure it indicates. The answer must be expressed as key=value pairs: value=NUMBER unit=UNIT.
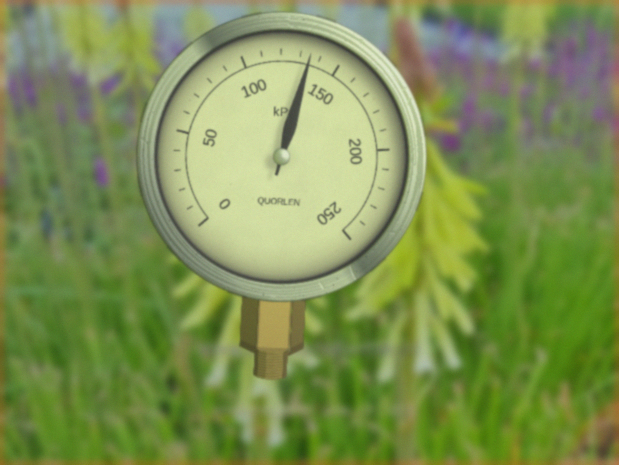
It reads value=135 unit=kPa
